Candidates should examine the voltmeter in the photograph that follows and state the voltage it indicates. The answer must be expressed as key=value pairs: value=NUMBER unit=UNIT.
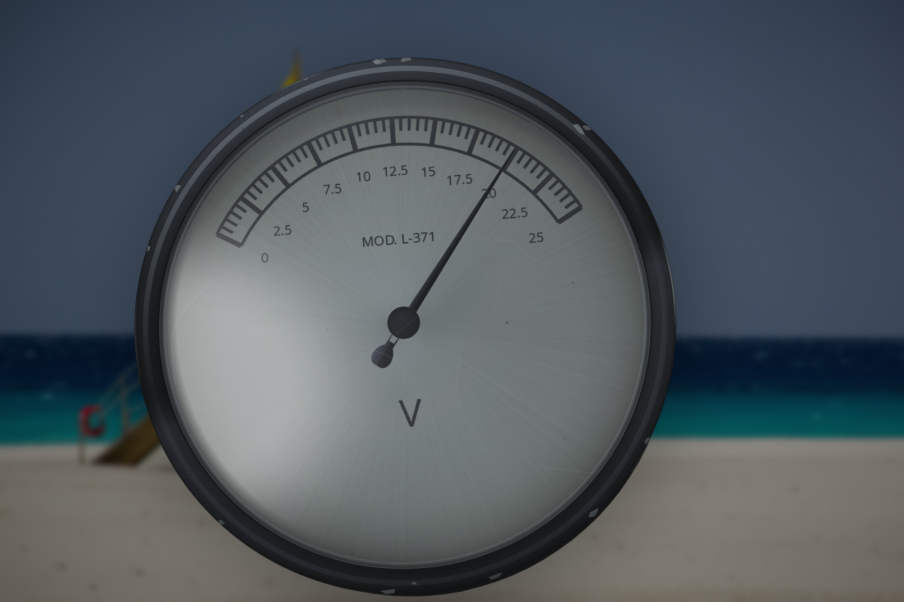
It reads value=20 unit=V
